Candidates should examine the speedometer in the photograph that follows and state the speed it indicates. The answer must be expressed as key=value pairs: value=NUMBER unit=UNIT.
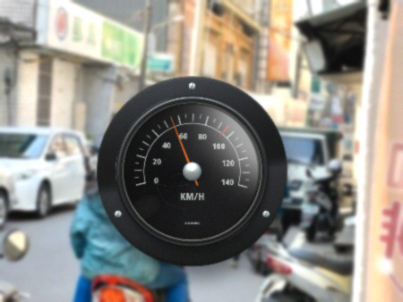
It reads value=55 unit=km/h
